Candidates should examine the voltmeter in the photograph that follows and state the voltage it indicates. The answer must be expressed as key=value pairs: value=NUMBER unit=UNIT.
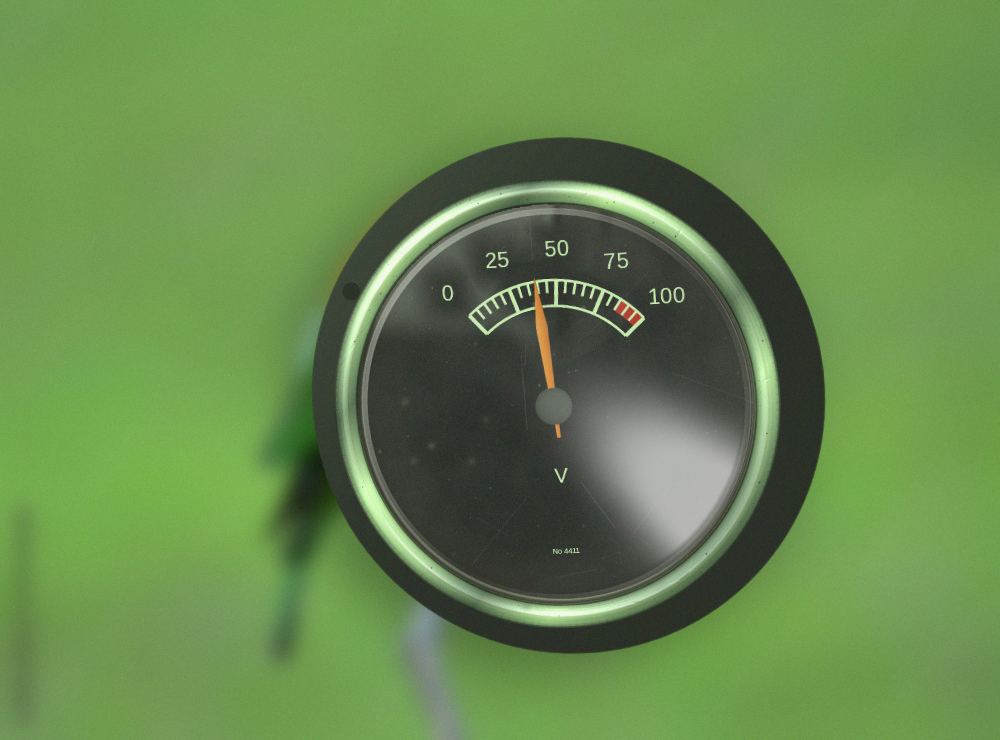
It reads value=40 unit=V
